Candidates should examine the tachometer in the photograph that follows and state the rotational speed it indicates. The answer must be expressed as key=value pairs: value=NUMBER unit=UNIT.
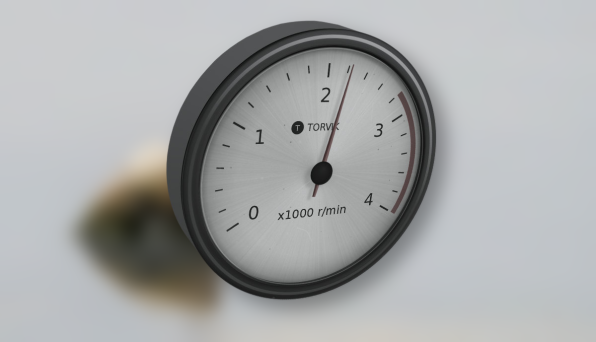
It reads value=2200 unit=rpm
